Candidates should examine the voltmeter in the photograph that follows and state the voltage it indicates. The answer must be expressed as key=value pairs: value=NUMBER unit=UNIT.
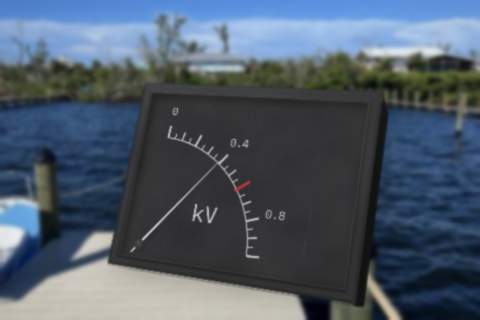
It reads value=0.4 unit=kV
